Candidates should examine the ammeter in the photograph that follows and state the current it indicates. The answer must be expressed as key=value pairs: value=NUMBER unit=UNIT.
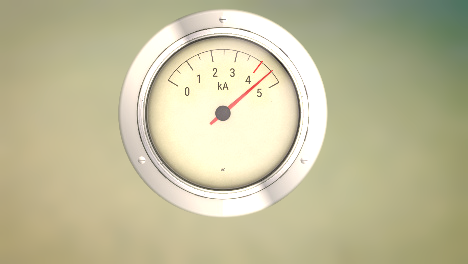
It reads value=4.5 unit=kA
